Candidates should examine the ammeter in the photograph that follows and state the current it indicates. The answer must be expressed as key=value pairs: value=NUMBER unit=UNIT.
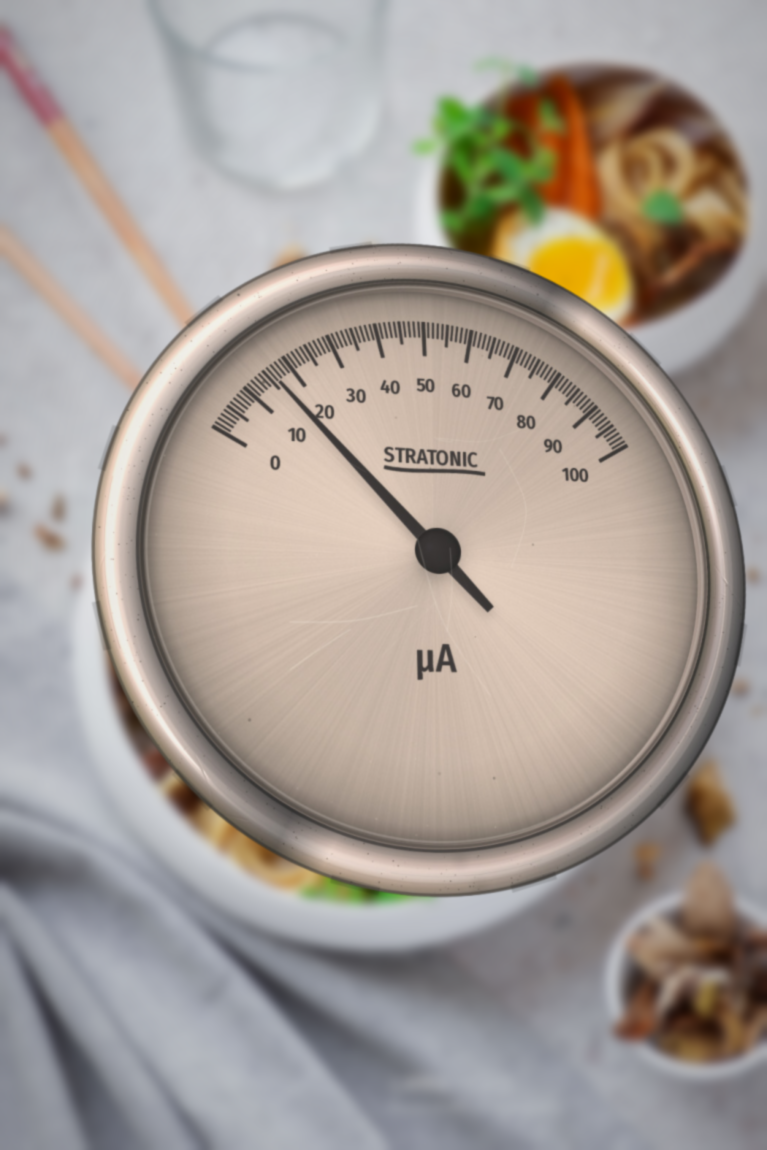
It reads value=15 unit=µA
